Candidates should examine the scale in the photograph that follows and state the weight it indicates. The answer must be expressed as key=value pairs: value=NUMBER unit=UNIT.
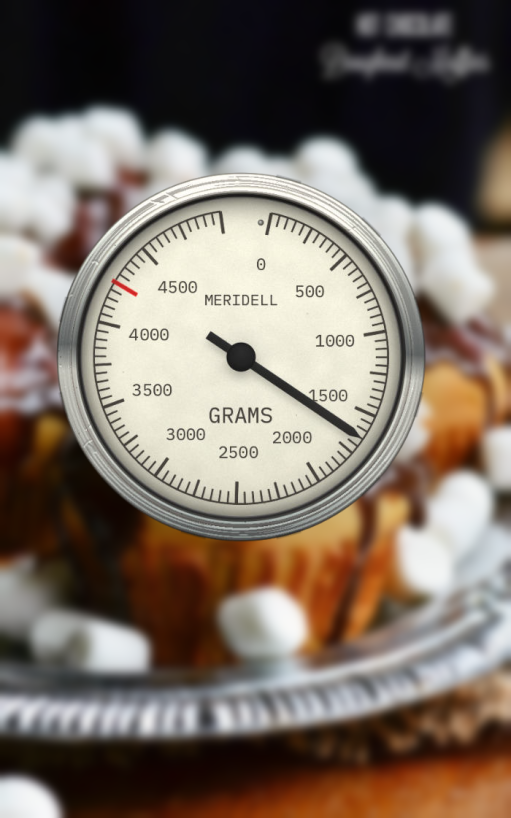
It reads value=1650 unit=g
